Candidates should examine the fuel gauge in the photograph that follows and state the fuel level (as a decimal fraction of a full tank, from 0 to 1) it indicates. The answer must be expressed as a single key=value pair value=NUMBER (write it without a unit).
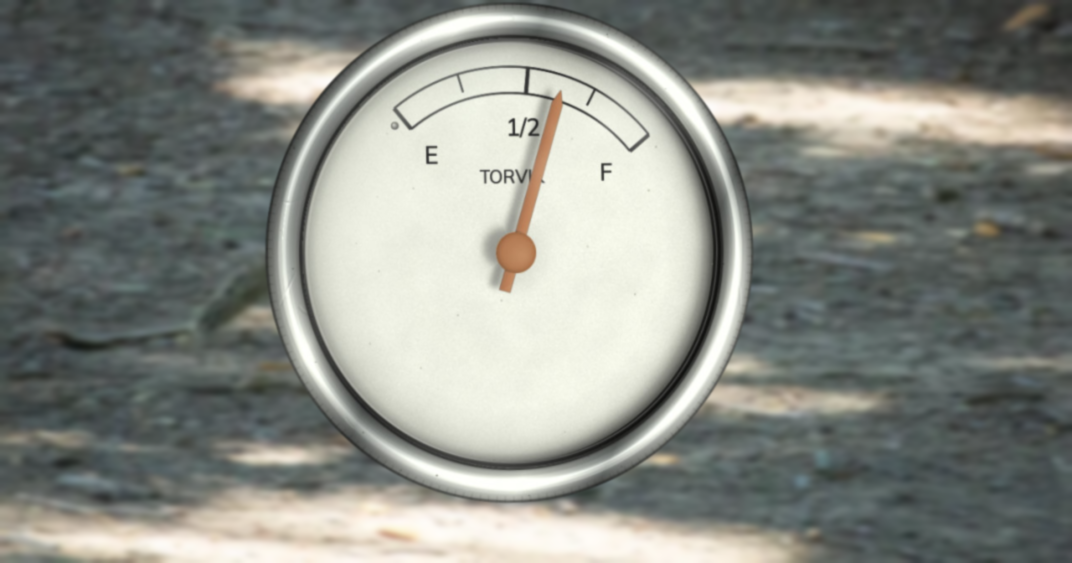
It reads value=0.625
